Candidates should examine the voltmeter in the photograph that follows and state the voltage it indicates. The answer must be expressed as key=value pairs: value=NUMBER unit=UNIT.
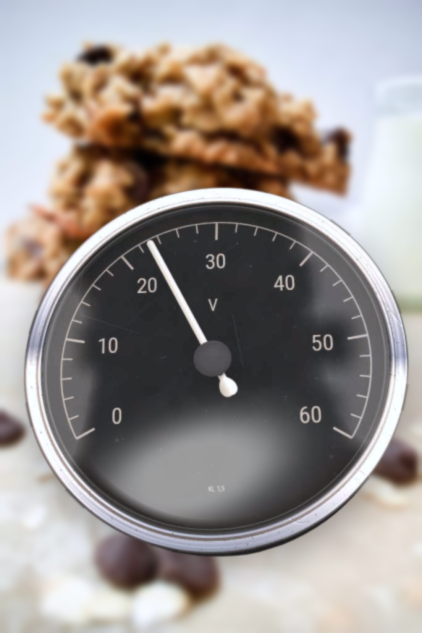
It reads value=23 unit=V
